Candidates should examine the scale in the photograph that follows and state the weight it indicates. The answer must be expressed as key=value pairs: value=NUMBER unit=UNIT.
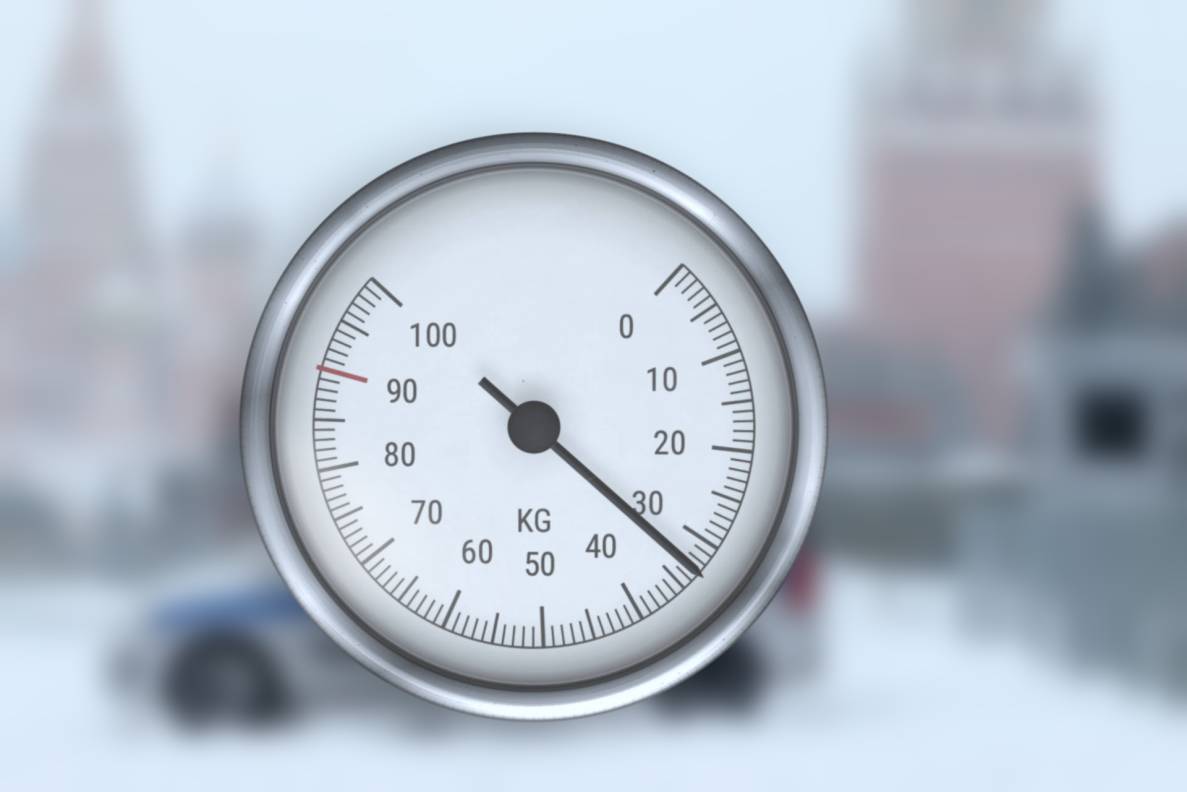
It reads value=33 unit=kg
